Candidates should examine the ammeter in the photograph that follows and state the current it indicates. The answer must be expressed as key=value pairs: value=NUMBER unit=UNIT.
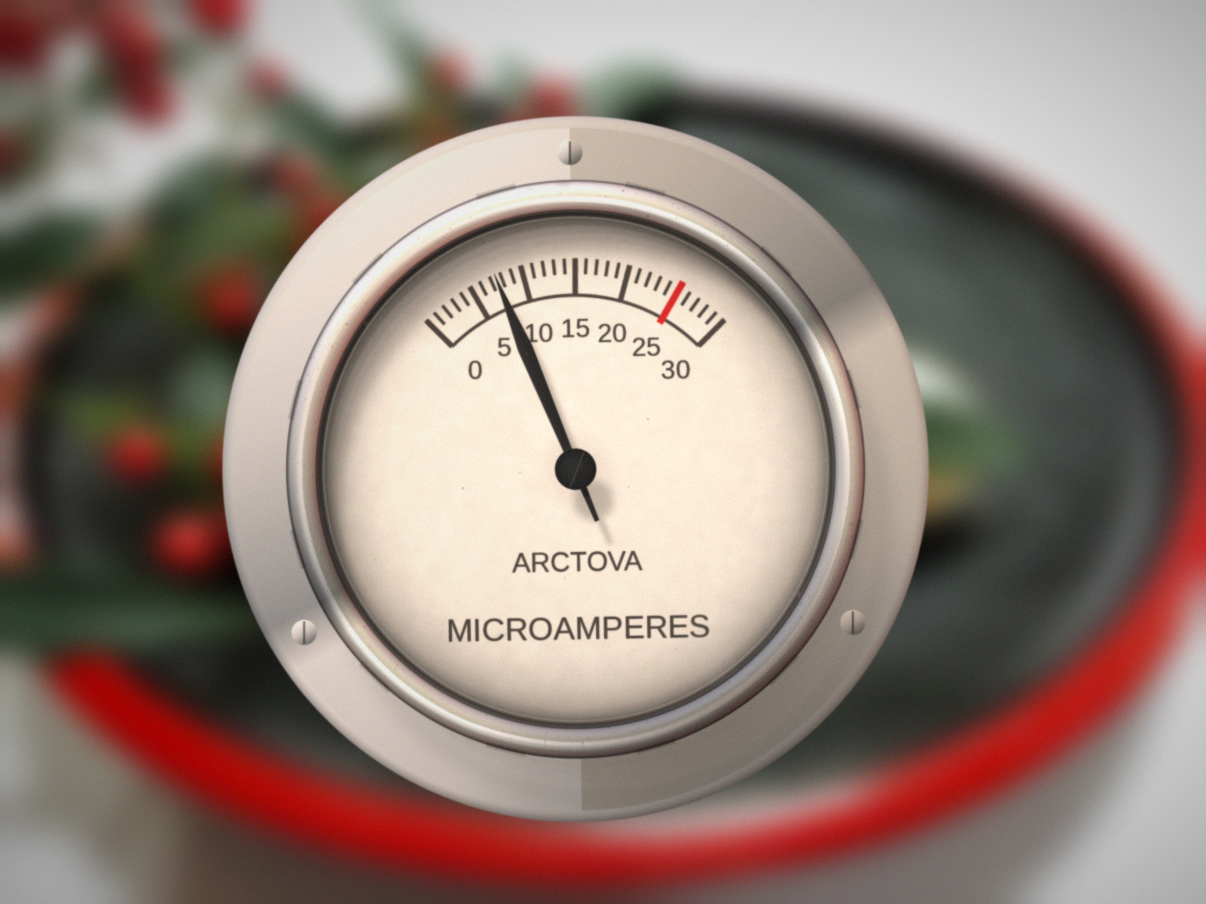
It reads value=7.5 unit=µA
